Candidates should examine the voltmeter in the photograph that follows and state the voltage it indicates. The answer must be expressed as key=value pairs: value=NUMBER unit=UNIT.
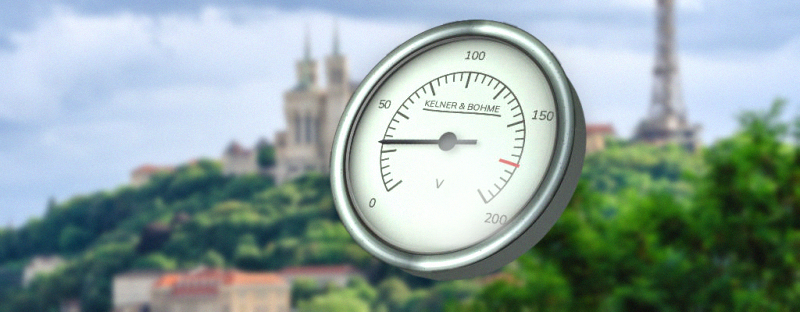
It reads value=30 unit=V
